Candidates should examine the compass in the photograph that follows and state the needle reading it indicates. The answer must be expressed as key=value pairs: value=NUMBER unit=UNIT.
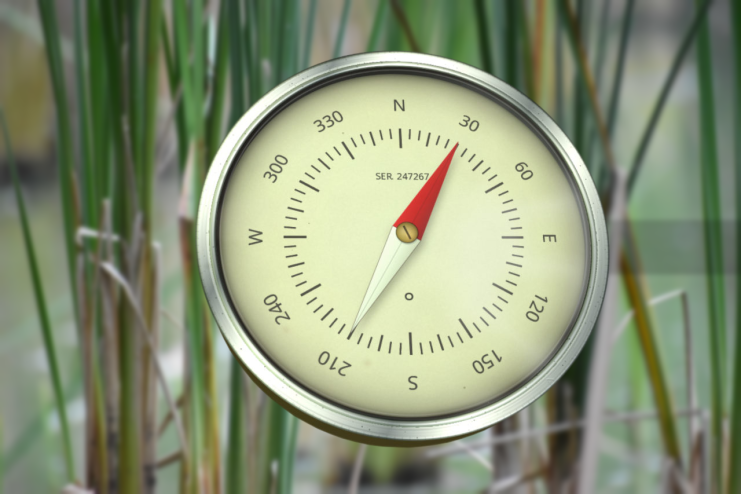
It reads value=30 unit=°
